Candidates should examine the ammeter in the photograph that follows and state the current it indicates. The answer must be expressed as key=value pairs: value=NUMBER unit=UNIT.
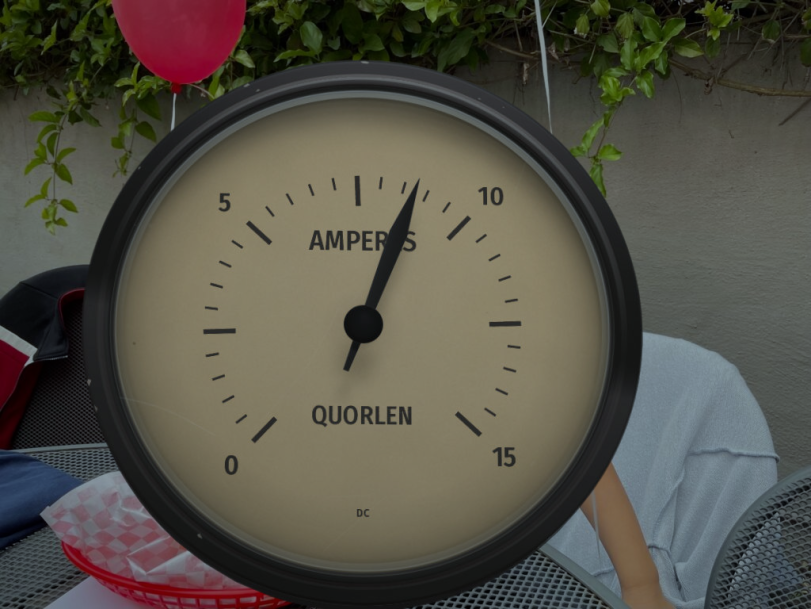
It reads value=8.75 unit=A
